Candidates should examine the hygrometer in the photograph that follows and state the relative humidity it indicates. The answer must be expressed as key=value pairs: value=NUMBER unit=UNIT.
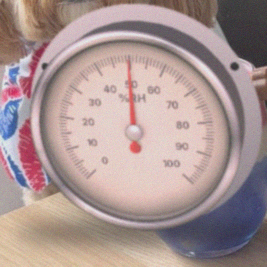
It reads value=50 unit=%
